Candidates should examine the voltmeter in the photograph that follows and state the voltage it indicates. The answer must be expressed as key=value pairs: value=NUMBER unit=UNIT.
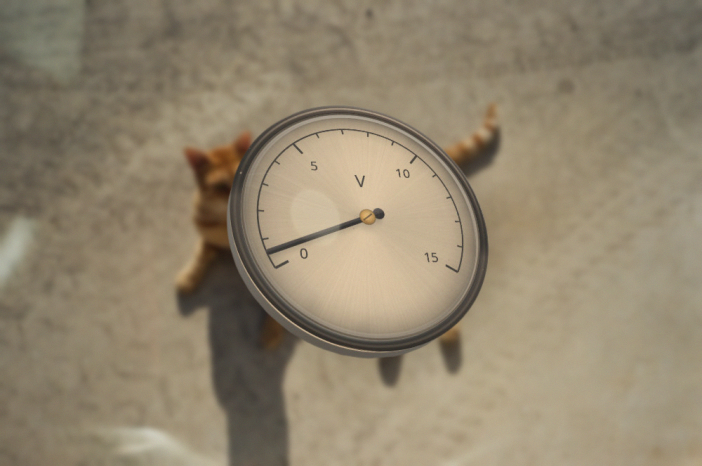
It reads value=0.5 unit=V
